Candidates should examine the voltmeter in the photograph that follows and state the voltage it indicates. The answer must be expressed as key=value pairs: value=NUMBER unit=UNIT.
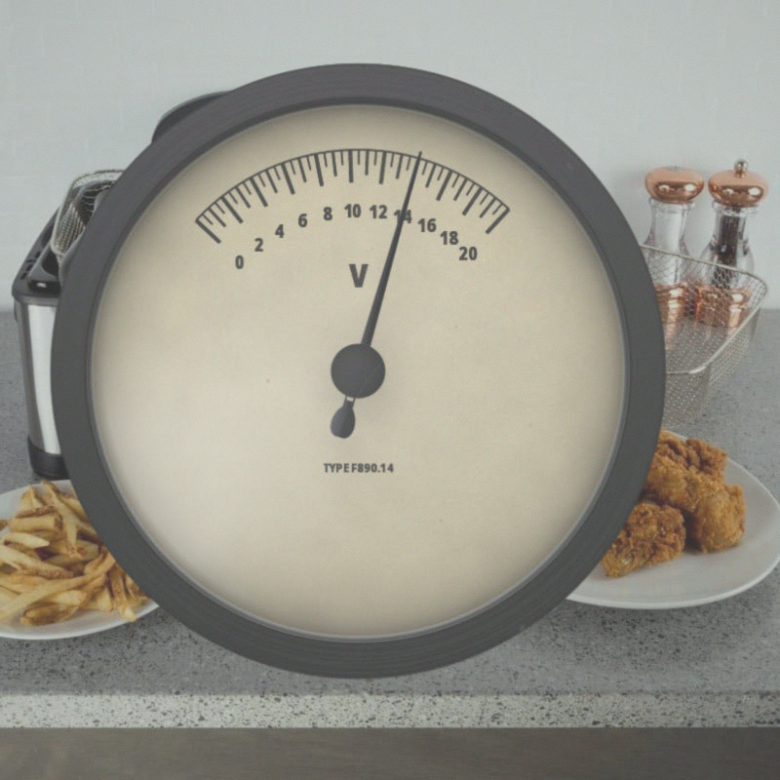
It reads value=14 unit=V
